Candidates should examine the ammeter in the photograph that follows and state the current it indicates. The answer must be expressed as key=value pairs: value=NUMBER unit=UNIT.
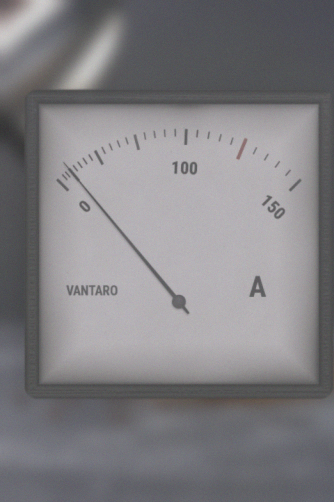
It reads value=25 unit=A
